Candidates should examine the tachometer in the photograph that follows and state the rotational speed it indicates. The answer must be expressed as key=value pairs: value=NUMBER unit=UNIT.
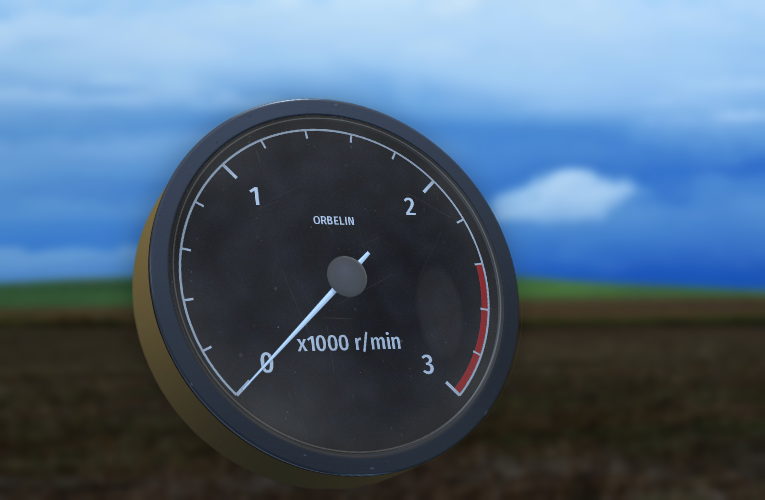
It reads value=0 unit=rpm
